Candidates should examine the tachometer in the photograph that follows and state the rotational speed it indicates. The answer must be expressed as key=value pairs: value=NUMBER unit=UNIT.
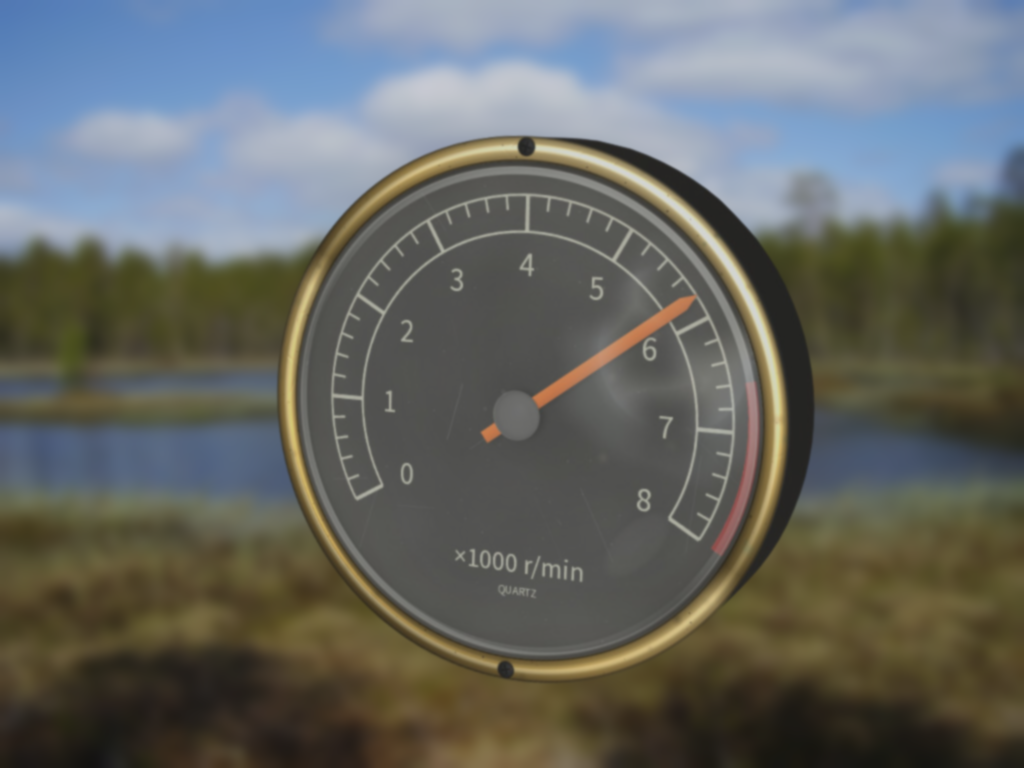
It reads value=5800 unit=rpm
